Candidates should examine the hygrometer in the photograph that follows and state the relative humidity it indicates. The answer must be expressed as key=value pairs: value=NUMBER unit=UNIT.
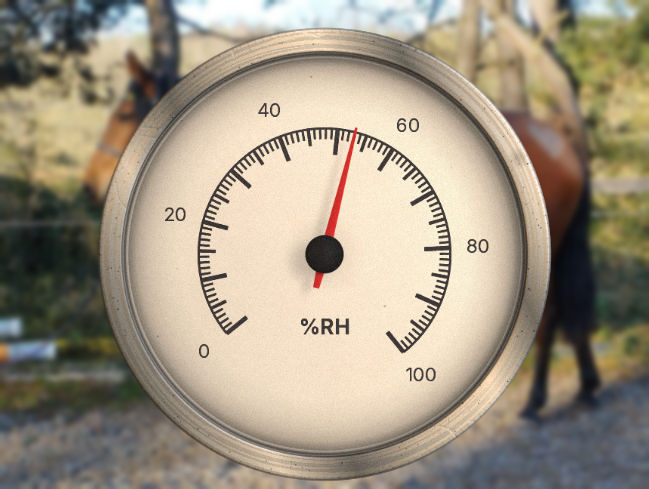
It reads value=53 unit=%
